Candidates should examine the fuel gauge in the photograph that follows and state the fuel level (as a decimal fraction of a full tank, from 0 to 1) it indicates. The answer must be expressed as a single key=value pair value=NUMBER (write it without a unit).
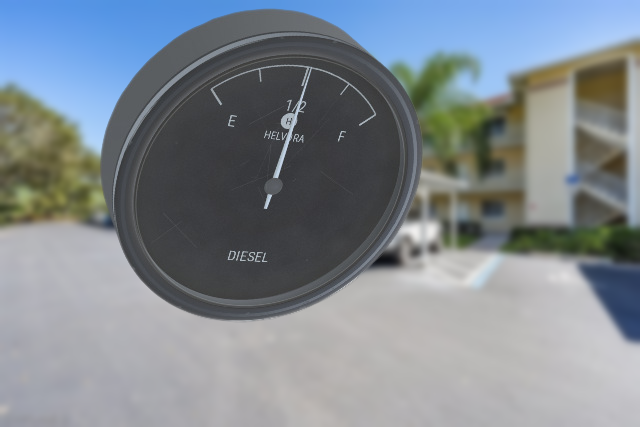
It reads value=0.5
